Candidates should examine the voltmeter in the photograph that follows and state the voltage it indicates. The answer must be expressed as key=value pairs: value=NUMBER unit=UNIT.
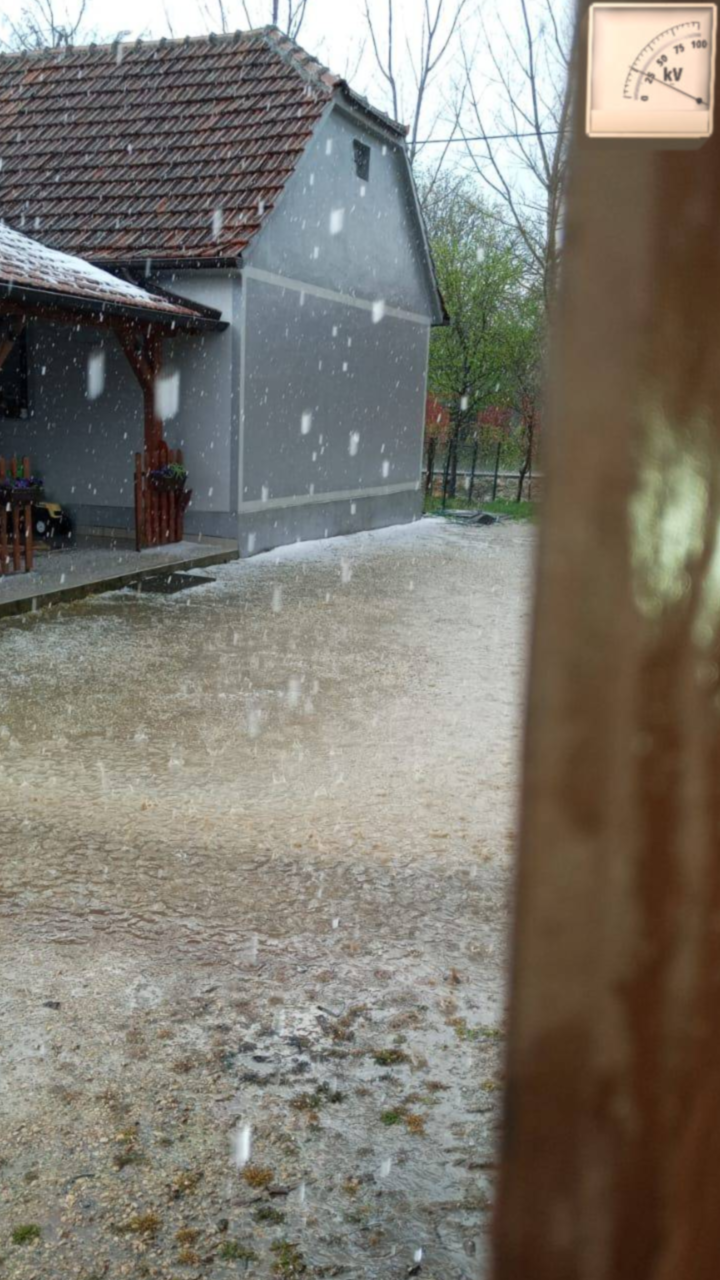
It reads value=25 unit=kV
